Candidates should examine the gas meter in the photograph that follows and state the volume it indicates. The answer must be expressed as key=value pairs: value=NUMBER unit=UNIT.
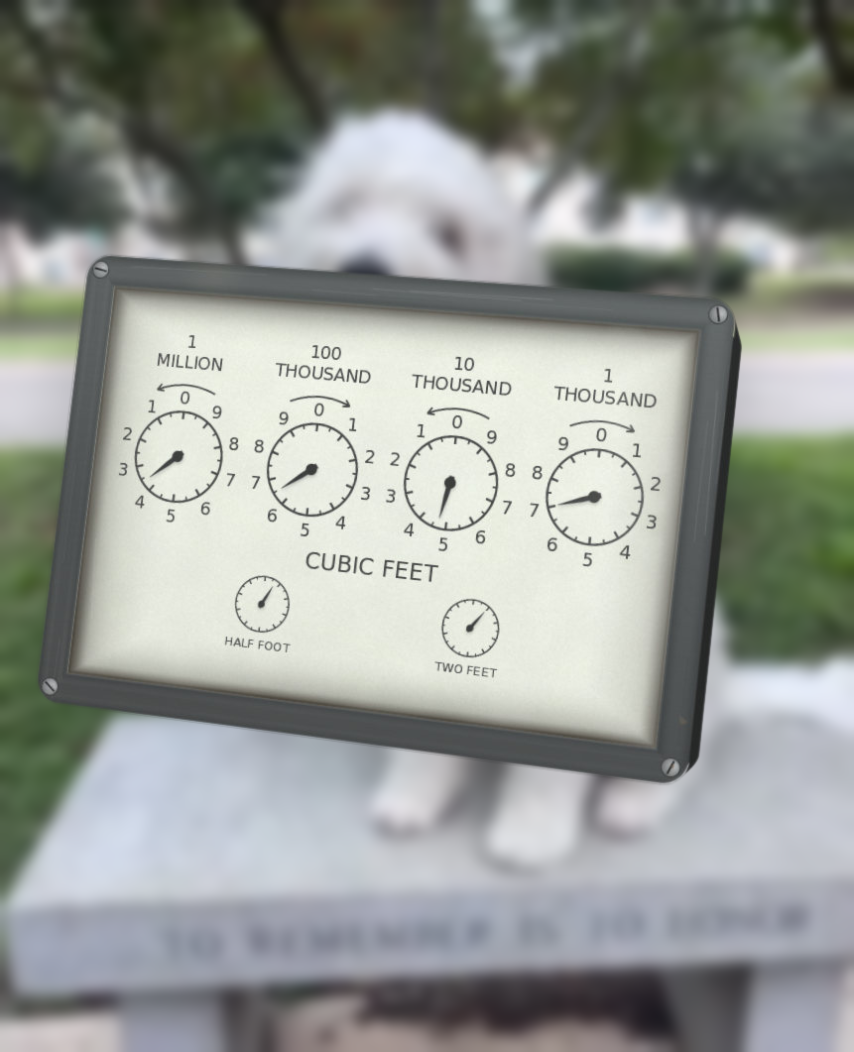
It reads value=364700 unit=ft³
